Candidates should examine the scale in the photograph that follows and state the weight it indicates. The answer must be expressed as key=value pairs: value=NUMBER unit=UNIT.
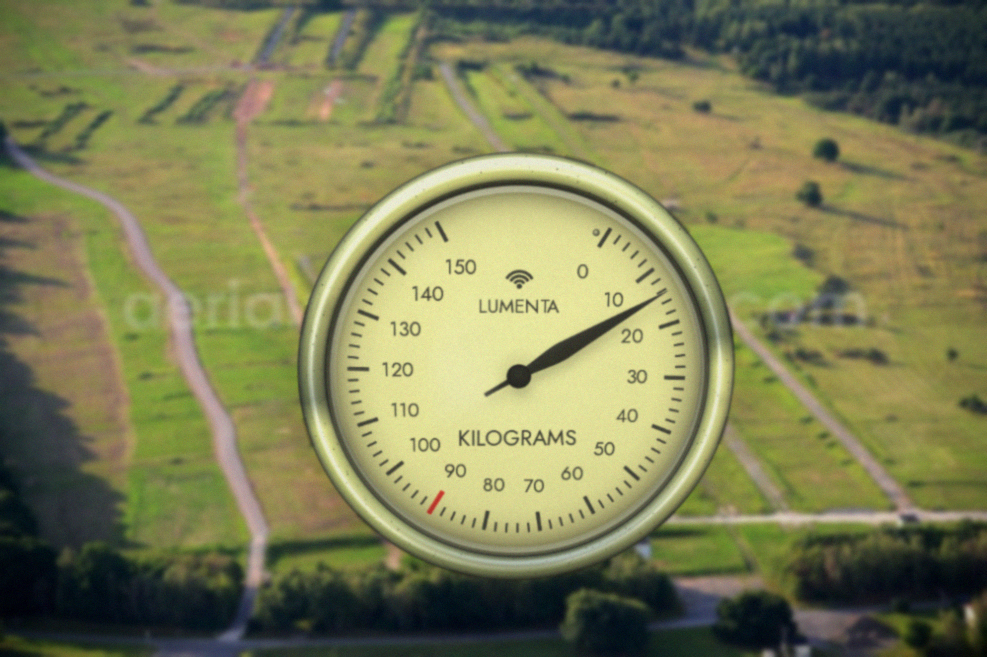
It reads value=14 unit=kg
